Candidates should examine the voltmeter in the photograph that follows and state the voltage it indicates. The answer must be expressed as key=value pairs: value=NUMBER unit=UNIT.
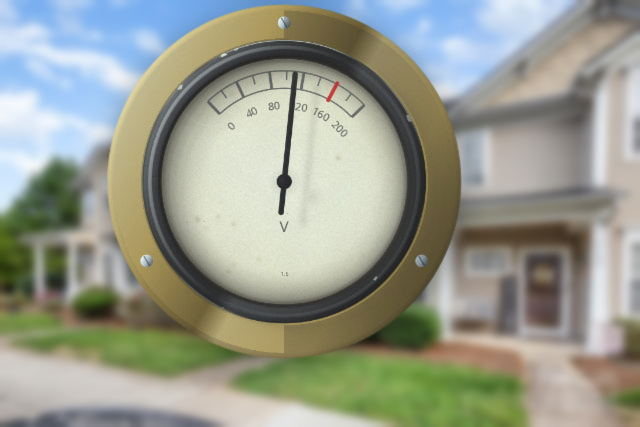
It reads value=110 unit=V
